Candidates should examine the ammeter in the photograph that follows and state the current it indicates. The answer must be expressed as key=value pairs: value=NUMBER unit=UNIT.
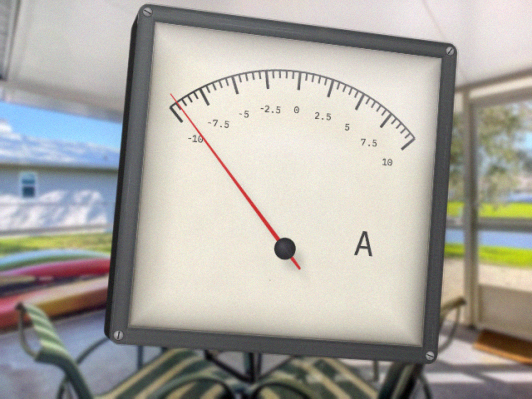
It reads value=-9.5 unit=A
